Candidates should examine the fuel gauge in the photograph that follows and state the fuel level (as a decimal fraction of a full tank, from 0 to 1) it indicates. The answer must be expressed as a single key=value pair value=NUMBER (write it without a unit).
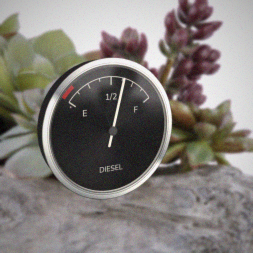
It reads value=0.625
